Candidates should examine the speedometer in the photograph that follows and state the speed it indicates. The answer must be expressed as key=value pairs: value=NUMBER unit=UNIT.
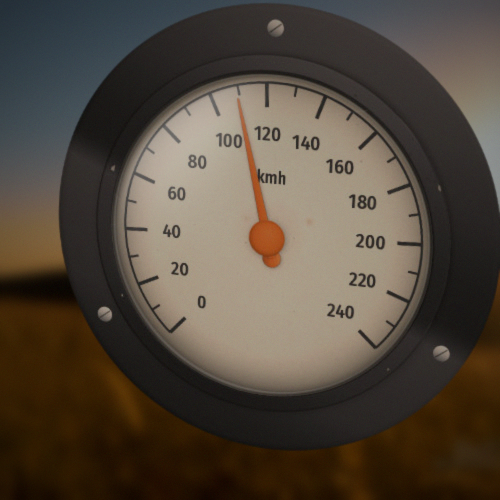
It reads value=110 unit=km/h
